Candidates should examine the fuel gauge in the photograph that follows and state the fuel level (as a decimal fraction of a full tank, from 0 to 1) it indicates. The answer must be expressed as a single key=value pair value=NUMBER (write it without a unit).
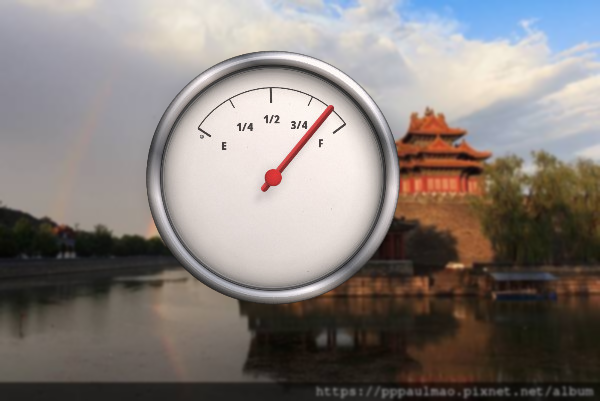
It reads value=0.875
